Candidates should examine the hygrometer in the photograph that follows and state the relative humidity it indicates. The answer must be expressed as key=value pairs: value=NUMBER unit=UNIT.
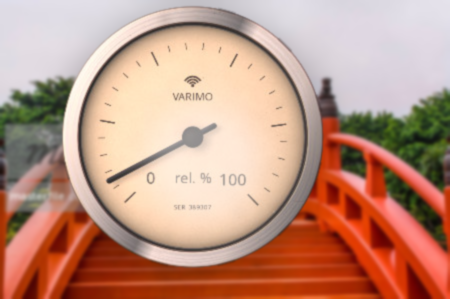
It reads value=6 unit=%
